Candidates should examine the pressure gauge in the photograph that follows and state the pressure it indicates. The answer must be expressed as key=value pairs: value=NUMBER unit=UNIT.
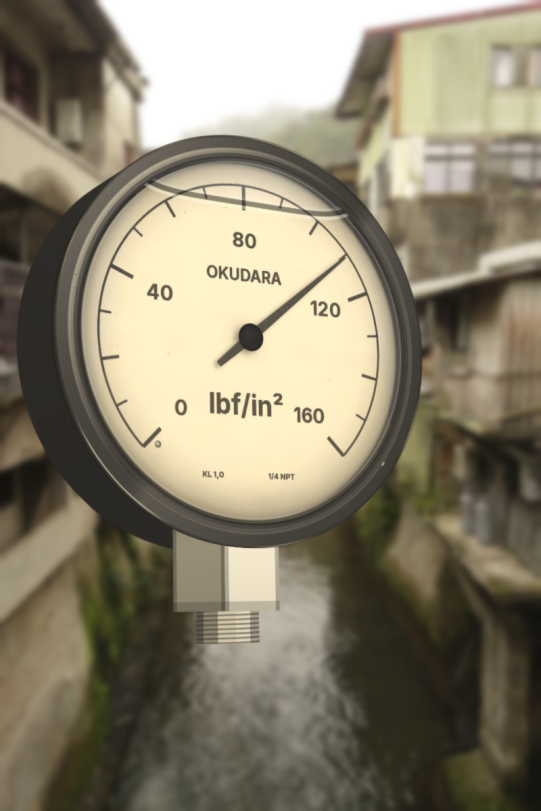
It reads value=110 unit=psi
